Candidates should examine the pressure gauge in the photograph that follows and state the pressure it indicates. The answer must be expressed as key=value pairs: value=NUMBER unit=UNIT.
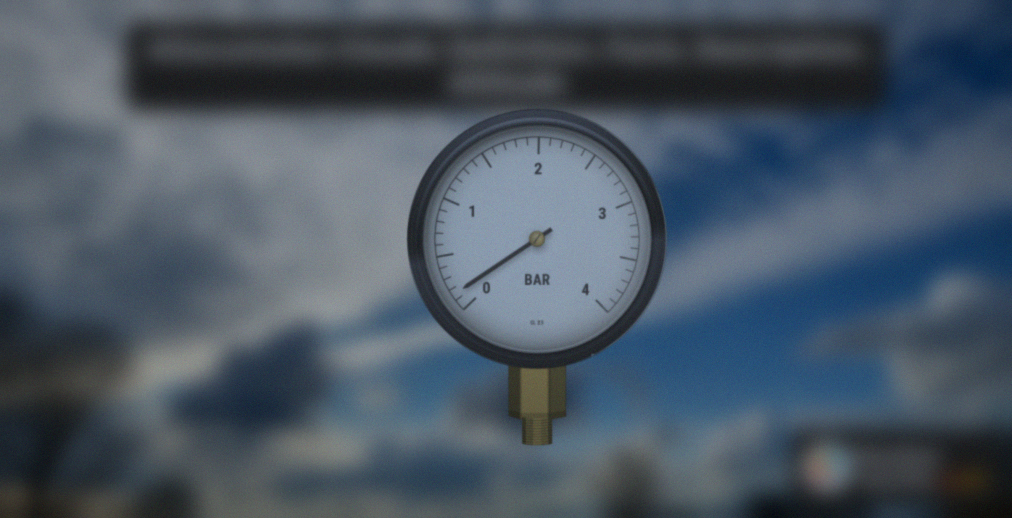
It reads value=0.15 unit=bar
